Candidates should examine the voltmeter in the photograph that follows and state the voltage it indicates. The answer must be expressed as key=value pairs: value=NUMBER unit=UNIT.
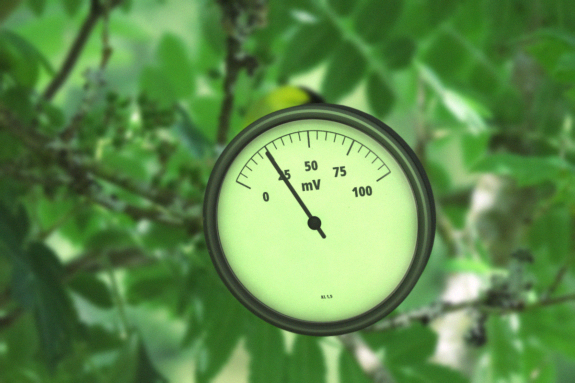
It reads value=25 unit=mV
